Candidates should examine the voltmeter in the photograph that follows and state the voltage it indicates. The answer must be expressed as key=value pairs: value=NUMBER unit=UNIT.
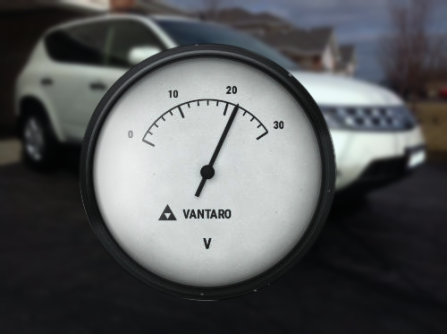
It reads value=22 unit=V
